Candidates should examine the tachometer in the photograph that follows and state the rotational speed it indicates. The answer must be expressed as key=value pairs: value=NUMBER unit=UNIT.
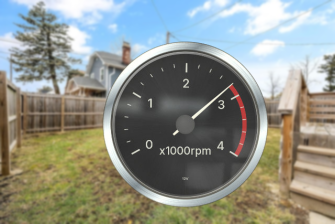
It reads value=2800 unit=rpm
